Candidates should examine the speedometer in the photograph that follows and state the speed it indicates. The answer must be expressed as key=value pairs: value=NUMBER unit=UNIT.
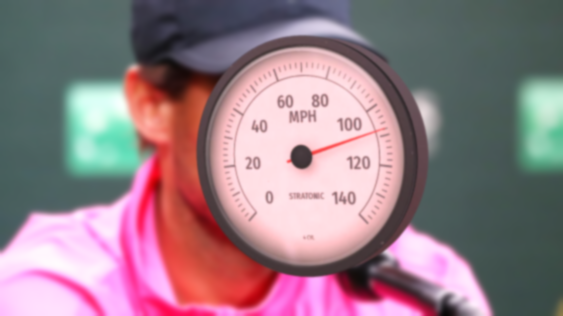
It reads value=108 unit=mph
